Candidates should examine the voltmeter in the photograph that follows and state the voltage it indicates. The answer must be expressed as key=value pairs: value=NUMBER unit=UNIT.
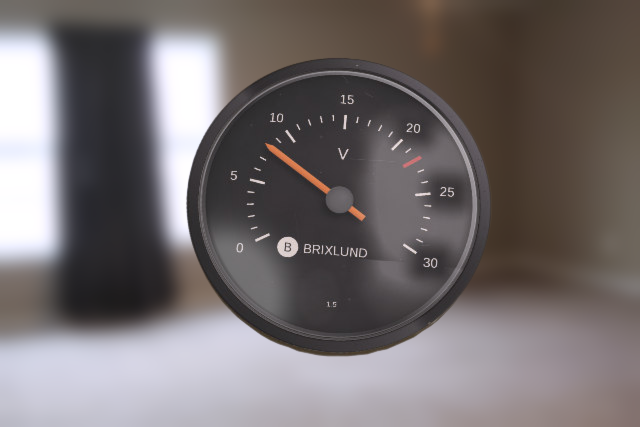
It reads value=8 unit=V
